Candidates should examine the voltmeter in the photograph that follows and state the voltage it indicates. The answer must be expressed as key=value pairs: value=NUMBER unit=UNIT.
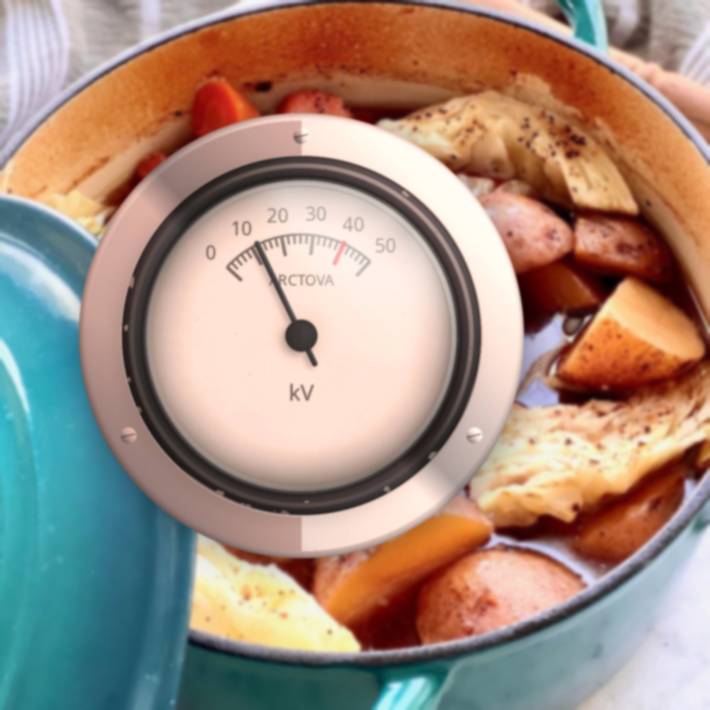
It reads value=12 unit=kV
